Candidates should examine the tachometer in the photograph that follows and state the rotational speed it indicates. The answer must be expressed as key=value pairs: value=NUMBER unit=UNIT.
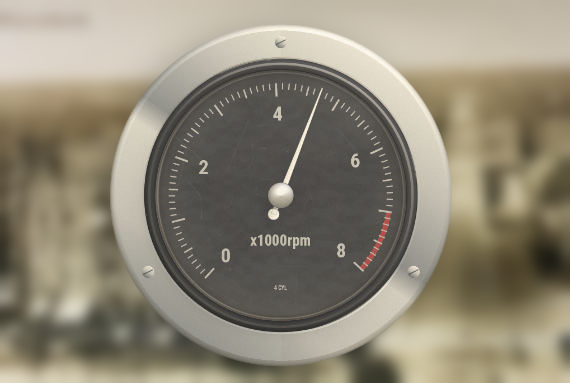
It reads value=4700 unit=rpm
